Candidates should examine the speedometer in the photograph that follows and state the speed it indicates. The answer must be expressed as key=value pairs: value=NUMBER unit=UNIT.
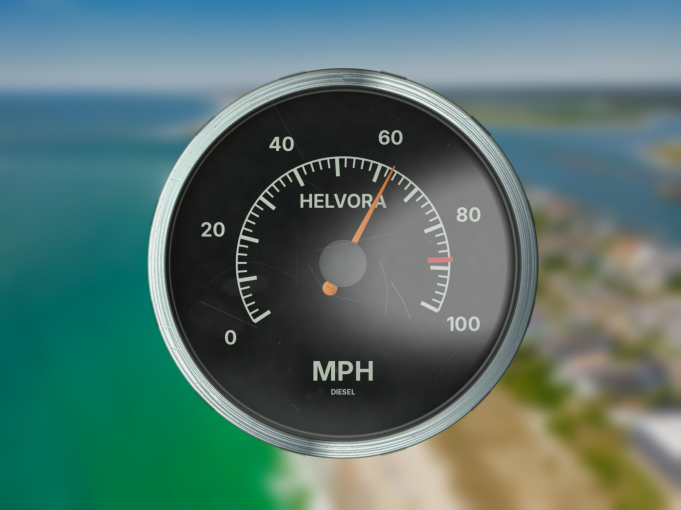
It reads value=63 unit=mph
